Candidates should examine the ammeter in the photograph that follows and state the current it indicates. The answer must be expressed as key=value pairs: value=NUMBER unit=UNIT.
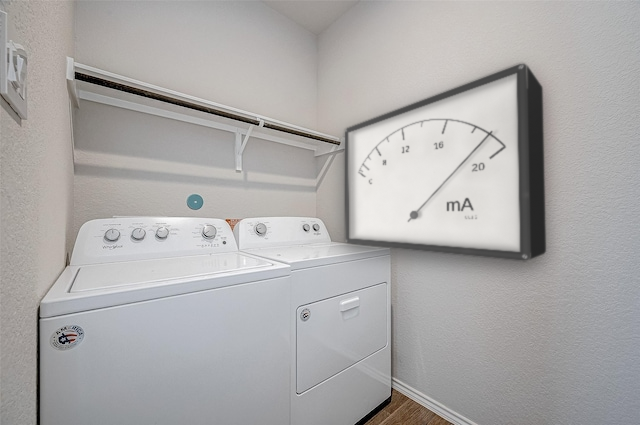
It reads value=19 unit=mA
